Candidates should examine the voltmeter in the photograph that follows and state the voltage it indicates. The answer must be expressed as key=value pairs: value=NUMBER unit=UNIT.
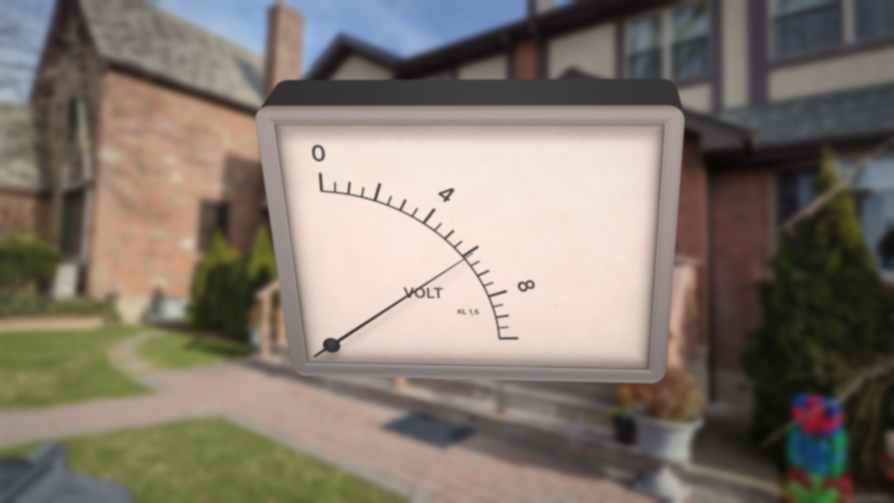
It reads value=6 unit=V
